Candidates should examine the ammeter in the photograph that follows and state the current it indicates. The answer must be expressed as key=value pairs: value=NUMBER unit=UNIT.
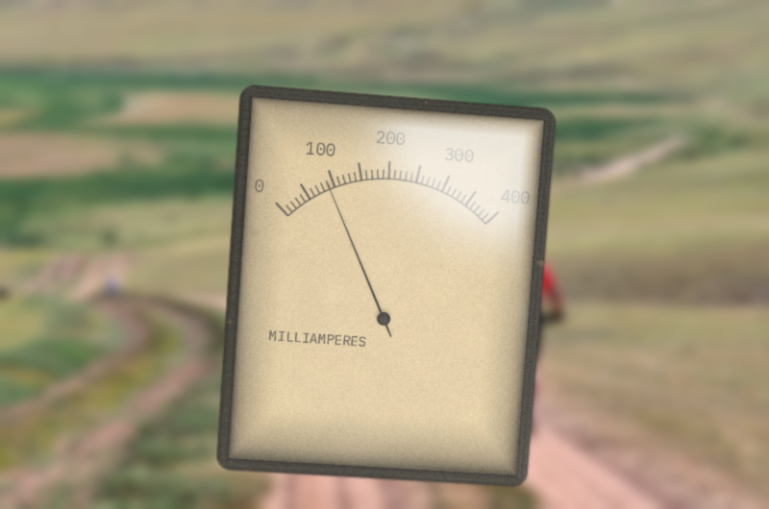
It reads value=90 unit=mA
